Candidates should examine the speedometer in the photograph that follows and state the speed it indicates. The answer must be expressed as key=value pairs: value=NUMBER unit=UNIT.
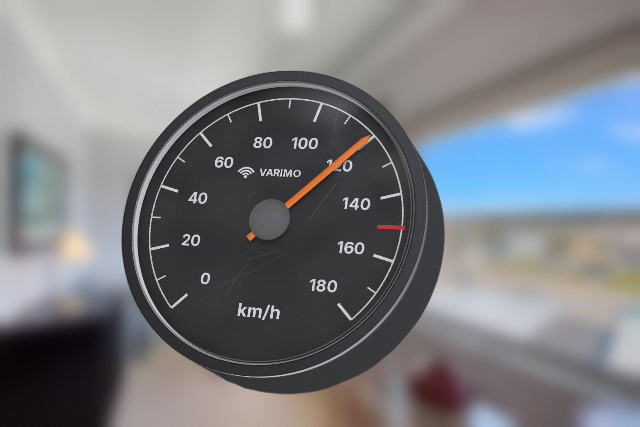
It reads value=120 unit=km/h
